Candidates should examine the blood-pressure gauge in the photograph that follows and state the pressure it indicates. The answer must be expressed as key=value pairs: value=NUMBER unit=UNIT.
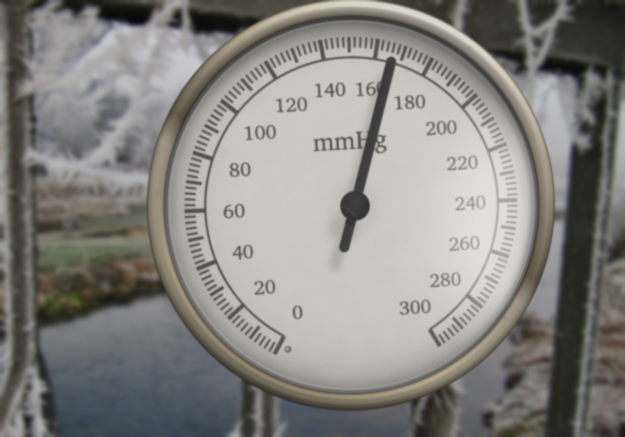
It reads value=166 unit=mmHg
